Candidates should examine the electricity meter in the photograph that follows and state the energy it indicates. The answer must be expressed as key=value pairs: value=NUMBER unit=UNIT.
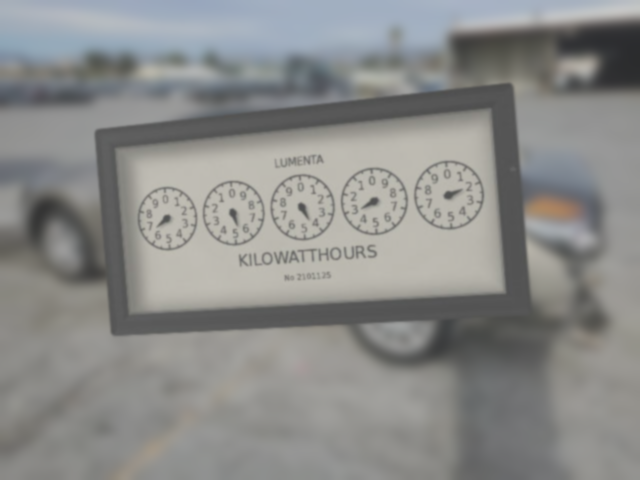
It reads value=65432 unit=kWh
